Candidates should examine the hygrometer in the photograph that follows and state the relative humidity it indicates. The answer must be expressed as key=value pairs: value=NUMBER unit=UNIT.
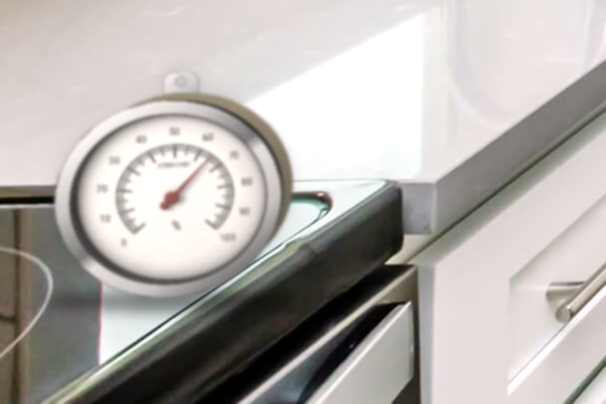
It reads value=65 unit=%
